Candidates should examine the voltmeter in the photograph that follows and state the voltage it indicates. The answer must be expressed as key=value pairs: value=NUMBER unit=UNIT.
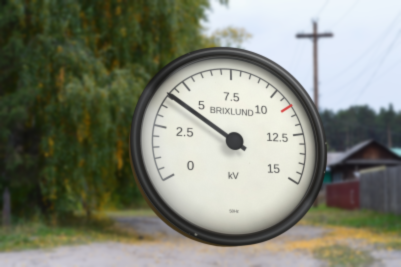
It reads value=4 unit=kV
